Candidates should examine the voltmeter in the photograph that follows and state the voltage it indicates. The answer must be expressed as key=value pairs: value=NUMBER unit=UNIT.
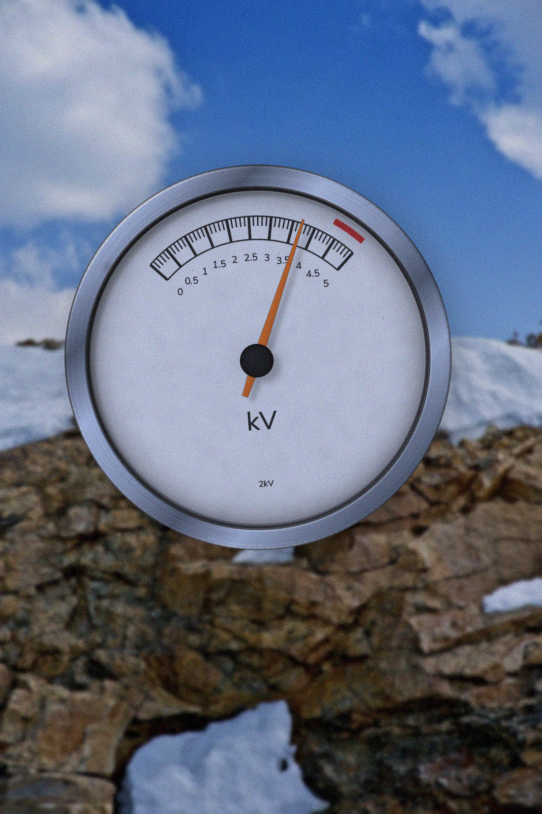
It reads value=3.7 unit=kV
